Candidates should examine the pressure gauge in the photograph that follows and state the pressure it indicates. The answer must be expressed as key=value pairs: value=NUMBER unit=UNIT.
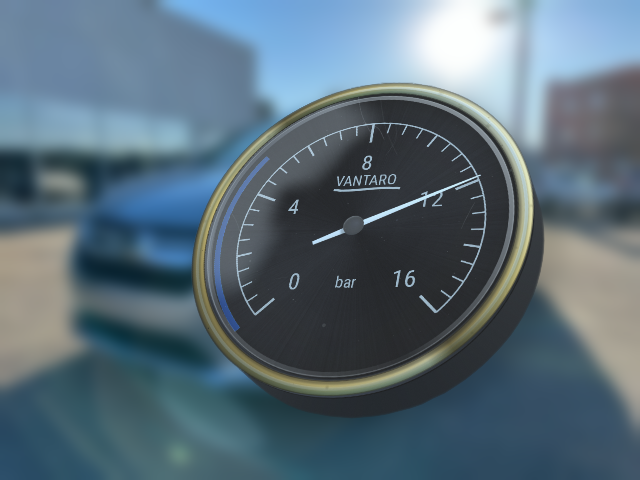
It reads value=12 unit=bar
